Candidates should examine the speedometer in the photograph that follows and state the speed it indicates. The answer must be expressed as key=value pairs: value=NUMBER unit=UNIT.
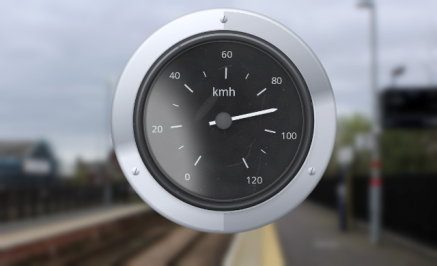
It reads value=90 unit=km/h
